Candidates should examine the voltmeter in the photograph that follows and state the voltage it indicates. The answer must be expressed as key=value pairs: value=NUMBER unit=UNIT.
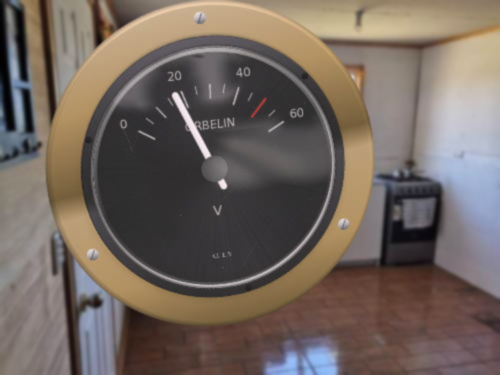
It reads value=17.5 unit=V
